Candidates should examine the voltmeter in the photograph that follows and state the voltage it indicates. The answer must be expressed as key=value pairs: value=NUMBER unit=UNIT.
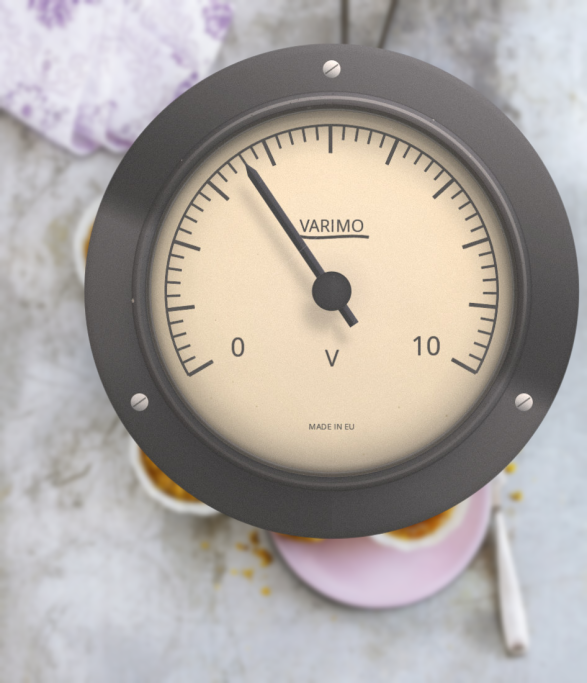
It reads value=3.6 unit=V
